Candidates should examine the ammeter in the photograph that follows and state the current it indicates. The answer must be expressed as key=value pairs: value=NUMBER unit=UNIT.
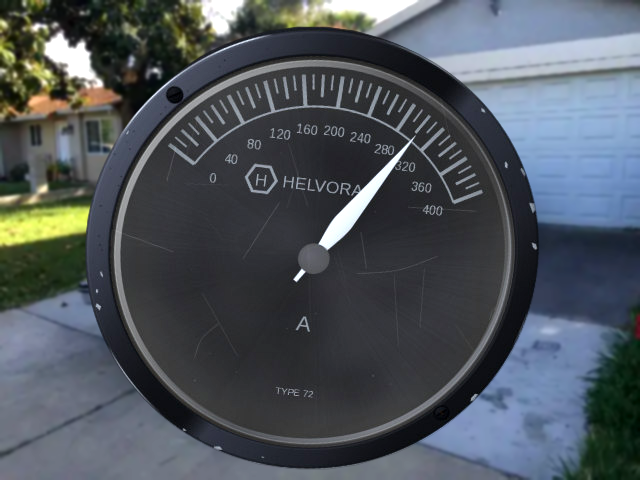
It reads value=300 unit=A
